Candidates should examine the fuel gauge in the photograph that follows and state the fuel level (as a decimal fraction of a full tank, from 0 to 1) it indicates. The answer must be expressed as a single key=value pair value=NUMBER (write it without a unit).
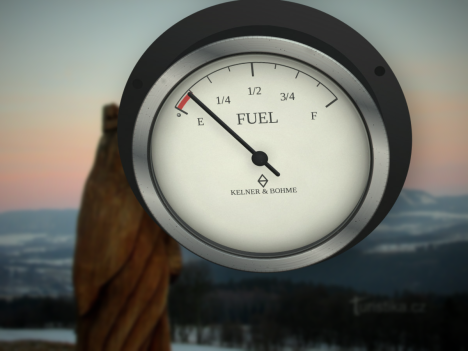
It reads value=0.125
